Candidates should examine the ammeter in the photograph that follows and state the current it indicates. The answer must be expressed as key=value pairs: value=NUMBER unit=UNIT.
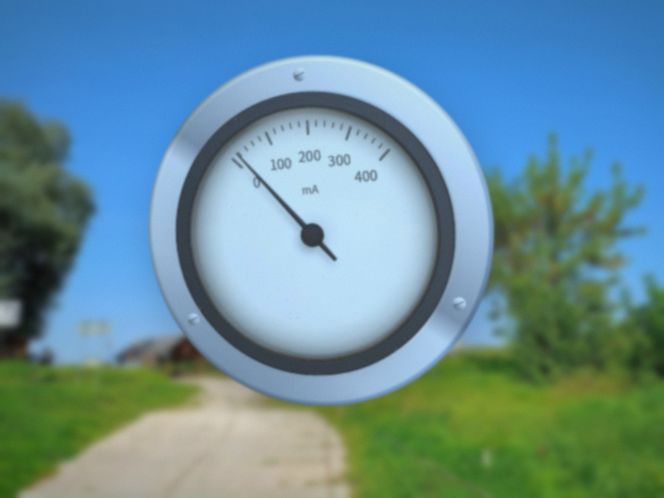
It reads value=20 unit=mA
